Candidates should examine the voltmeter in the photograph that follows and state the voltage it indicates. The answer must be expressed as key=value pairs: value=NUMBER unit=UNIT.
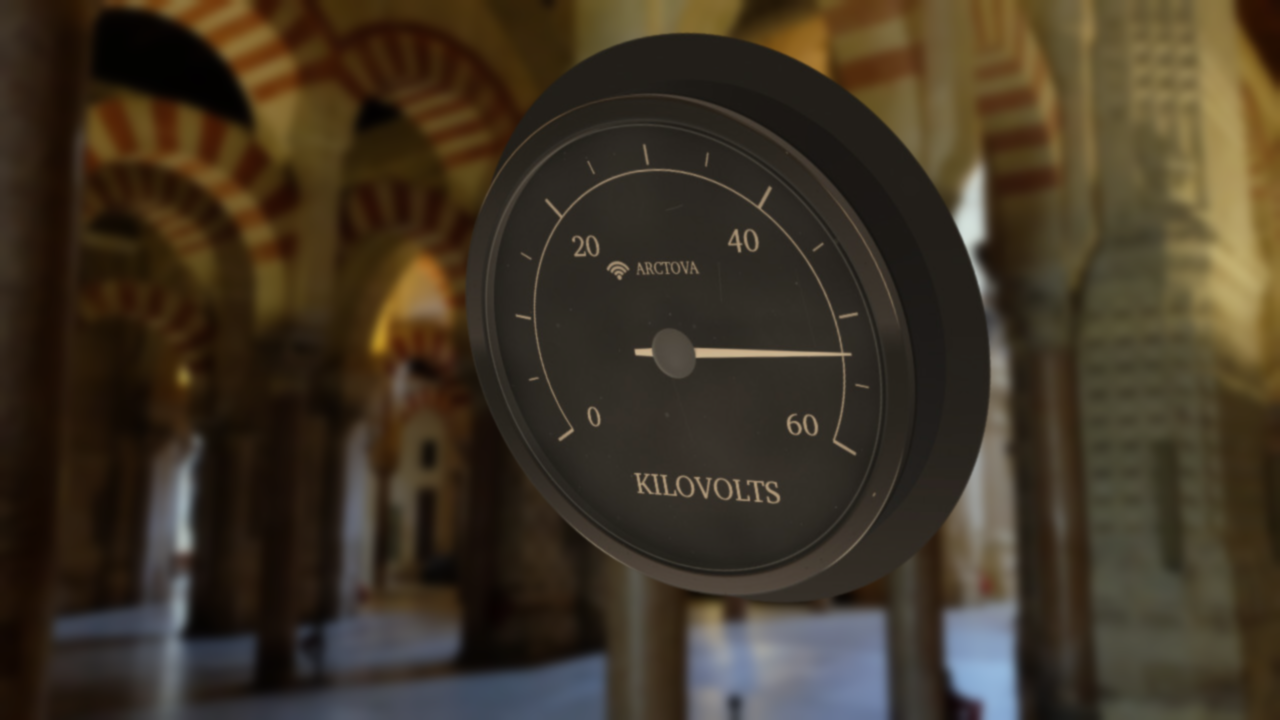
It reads value=52.5 unit=kV
